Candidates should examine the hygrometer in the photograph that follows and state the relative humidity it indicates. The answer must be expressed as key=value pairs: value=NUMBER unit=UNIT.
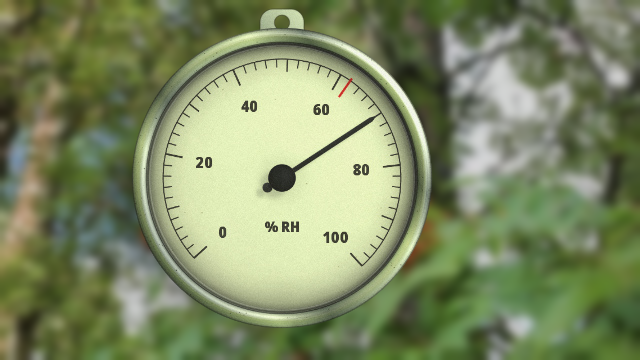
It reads value=70 unit=%
